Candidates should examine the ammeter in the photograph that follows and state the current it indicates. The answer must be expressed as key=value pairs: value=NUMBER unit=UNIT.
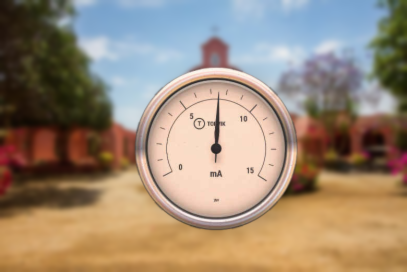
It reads value=7.5 unit=mA
